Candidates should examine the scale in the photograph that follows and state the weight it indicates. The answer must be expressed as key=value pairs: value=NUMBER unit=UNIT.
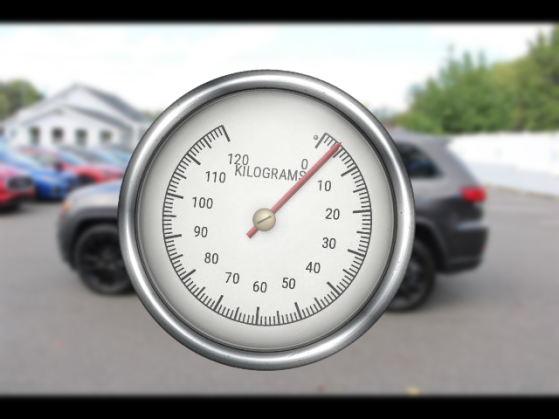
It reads value=4 unit=kg
